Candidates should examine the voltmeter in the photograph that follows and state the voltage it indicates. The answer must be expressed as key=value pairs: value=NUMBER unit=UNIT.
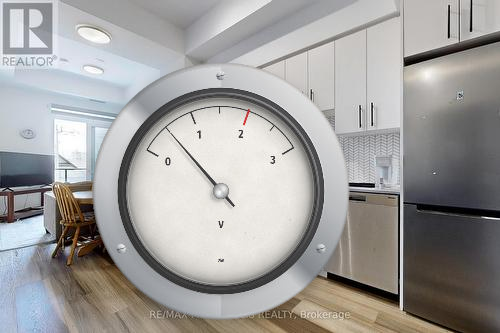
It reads value=0.5 unit=V
